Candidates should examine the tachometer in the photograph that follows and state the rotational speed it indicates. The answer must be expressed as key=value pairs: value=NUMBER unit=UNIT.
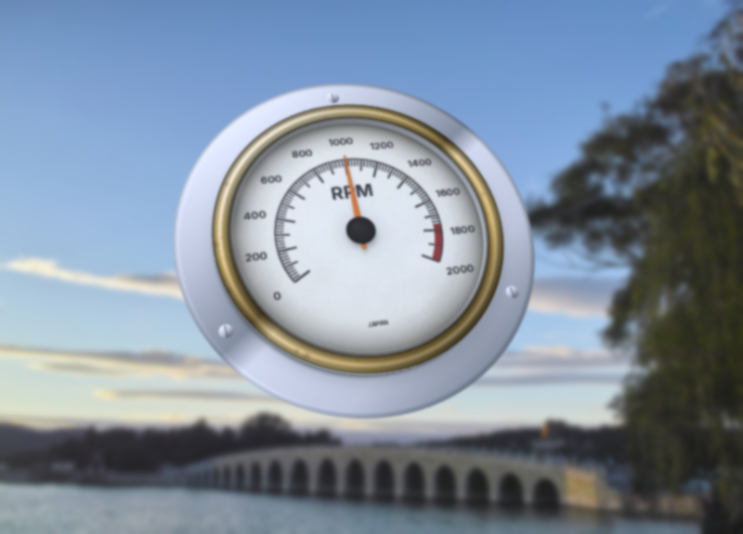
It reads value=1000 unit=rpm
